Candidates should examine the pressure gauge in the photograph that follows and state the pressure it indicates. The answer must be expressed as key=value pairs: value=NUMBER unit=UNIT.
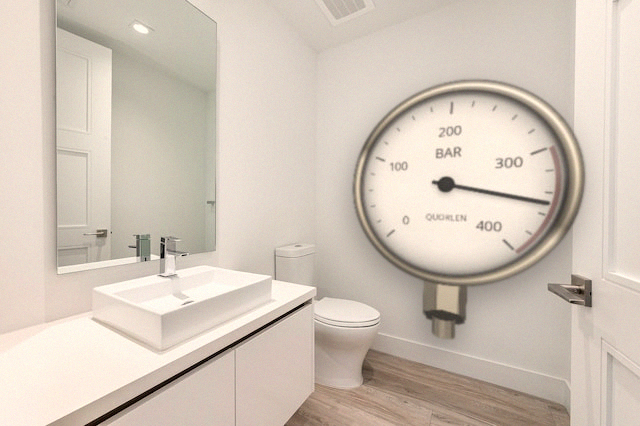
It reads value=350 unit=bar
